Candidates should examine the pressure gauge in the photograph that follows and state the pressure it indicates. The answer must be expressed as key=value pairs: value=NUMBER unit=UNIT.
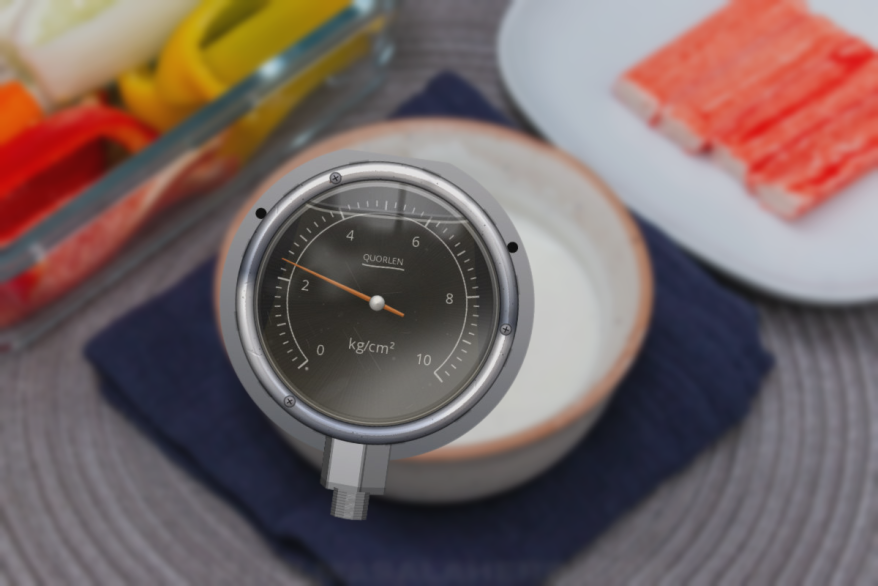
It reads value=2.4 unit=kg/cm²
